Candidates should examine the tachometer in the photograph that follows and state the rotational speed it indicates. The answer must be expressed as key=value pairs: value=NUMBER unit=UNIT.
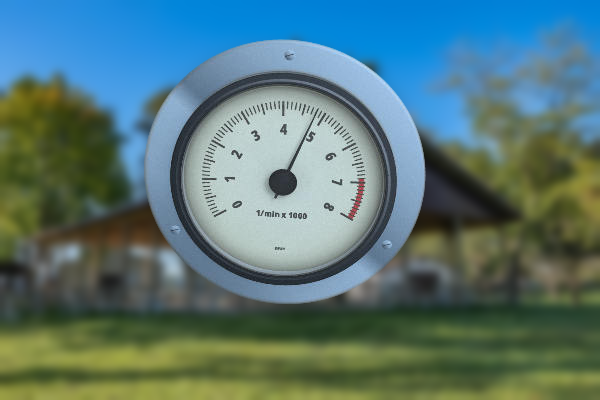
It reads value=4800 unit=rpm
